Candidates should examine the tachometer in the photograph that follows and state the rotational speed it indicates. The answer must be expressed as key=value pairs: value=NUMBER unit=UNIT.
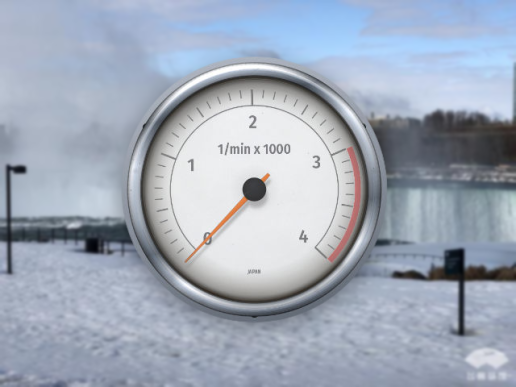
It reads value=0 unit=rpm
